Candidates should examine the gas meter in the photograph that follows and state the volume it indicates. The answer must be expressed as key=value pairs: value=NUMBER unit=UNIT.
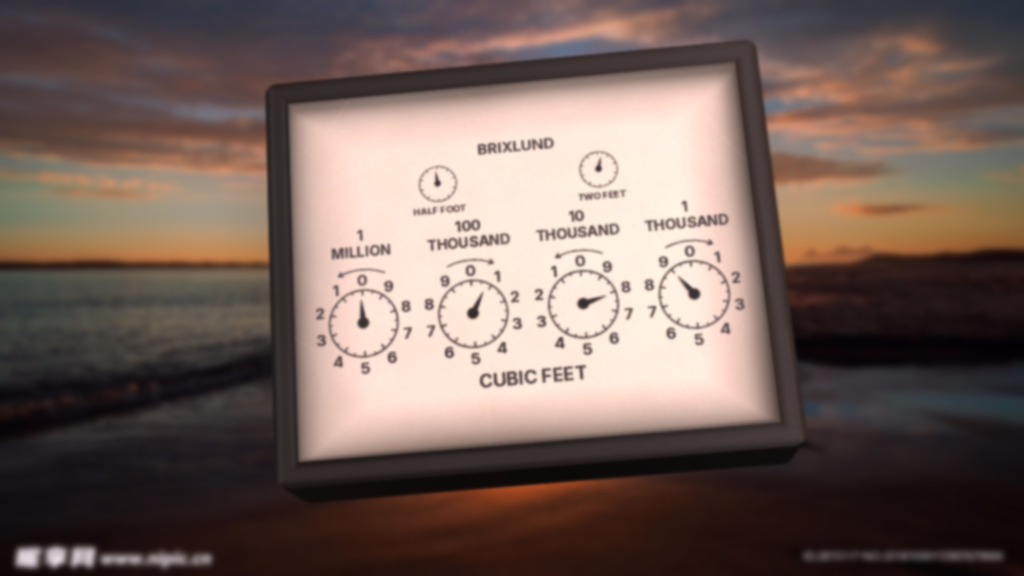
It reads value=7900 unit=ft³
